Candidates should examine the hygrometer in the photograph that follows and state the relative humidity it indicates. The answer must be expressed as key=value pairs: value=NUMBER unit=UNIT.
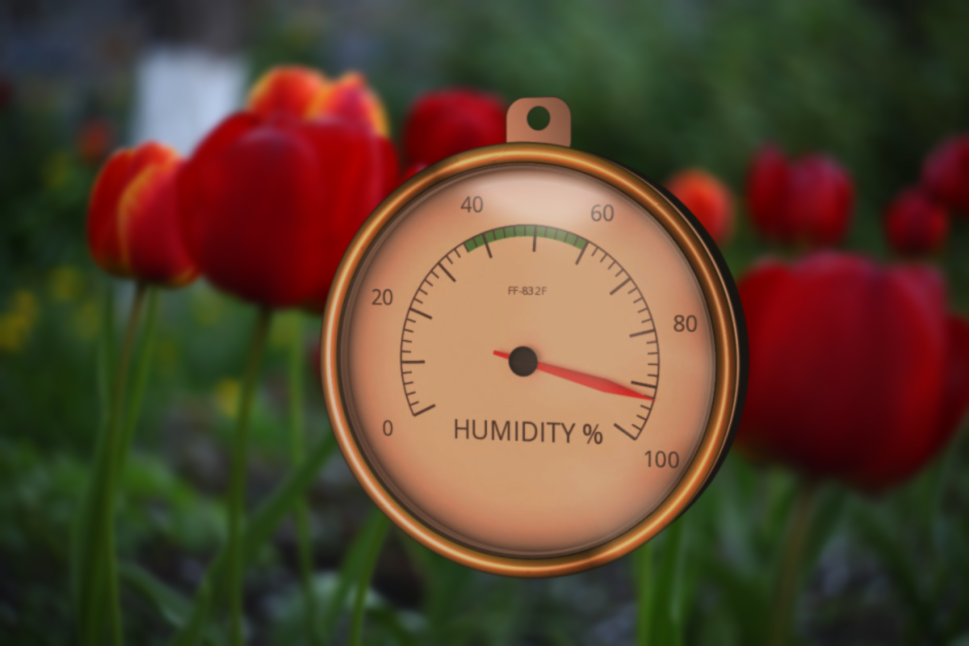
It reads value=92 unit=%
